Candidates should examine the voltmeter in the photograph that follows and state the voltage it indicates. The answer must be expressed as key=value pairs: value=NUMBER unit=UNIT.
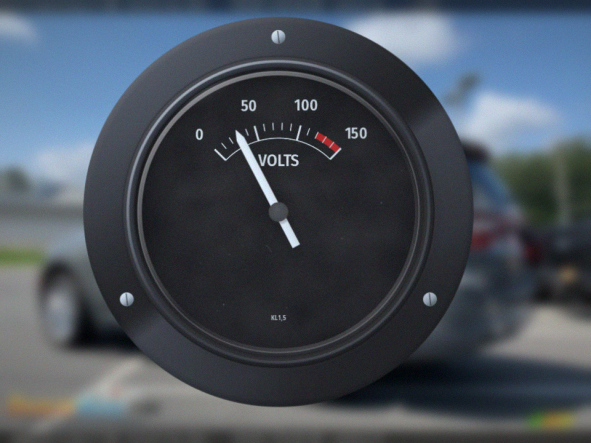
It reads value=30 unit=V
